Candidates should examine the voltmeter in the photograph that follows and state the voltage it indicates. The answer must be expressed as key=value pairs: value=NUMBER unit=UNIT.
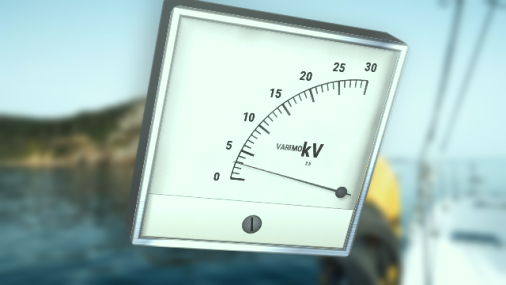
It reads value=3 unit=kV
